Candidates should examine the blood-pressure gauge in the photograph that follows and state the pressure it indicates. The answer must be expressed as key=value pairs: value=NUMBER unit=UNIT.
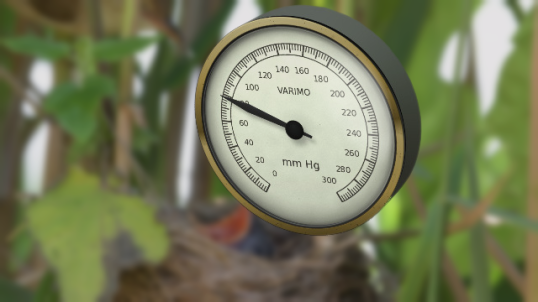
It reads value=80 unit=mmHg
